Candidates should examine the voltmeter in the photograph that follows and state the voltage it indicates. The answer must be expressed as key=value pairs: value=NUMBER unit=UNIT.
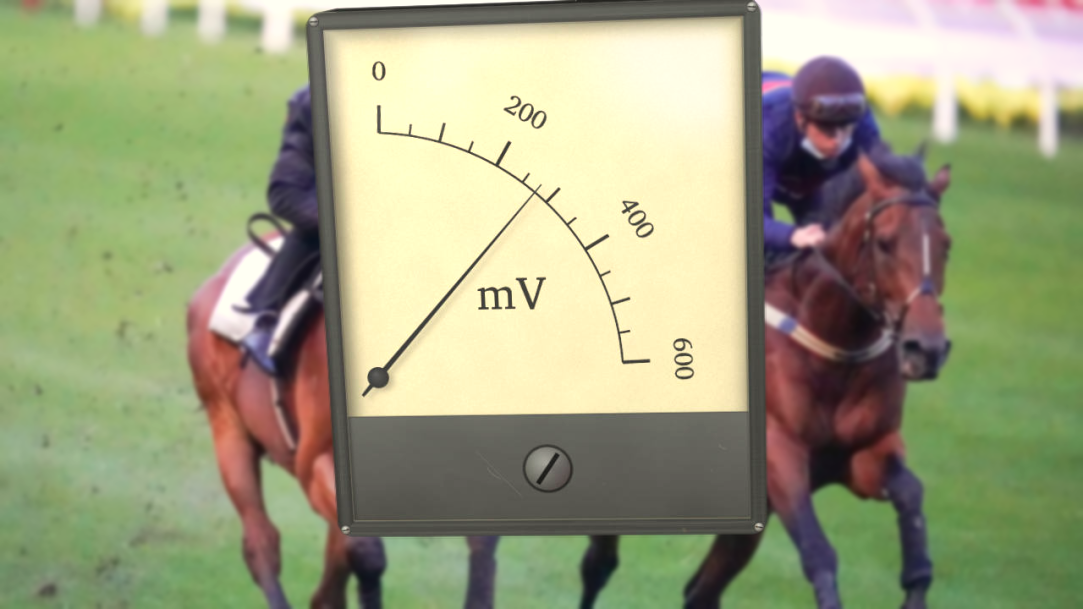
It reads value=275 unit=mV
